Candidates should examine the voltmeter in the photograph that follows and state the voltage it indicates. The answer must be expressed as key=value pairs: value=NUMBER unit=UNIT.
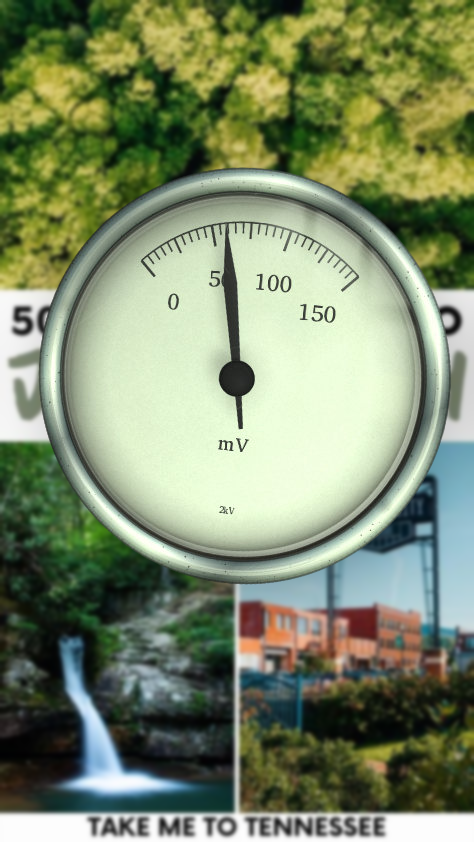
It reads value=60 unit=mV
